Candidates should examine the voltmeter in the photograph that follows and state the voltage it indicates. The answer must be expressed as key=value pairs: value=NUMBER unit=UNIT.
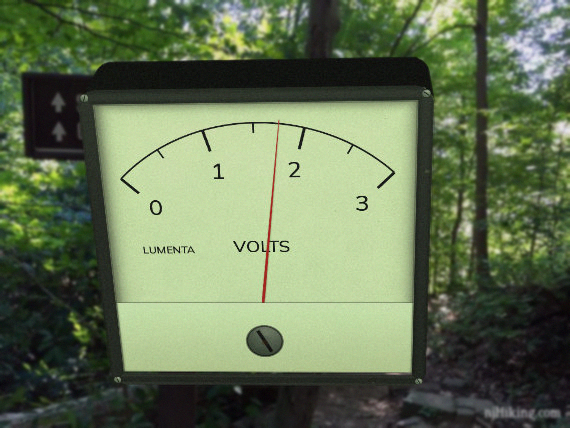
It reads value=1.75 unit=V
